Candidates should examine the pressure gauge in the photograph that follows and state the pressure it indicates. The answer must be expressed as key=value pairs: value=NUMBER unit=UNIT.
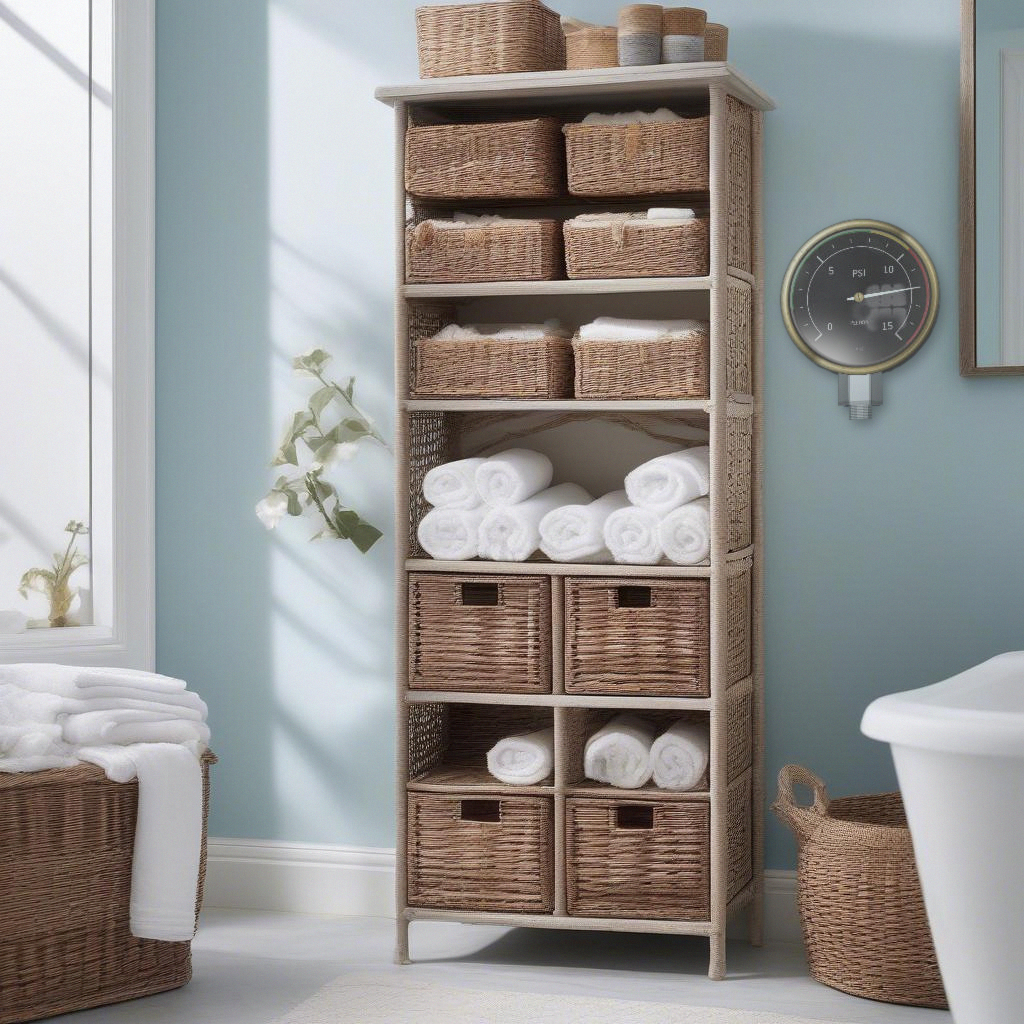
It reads value=12 unit=psi
